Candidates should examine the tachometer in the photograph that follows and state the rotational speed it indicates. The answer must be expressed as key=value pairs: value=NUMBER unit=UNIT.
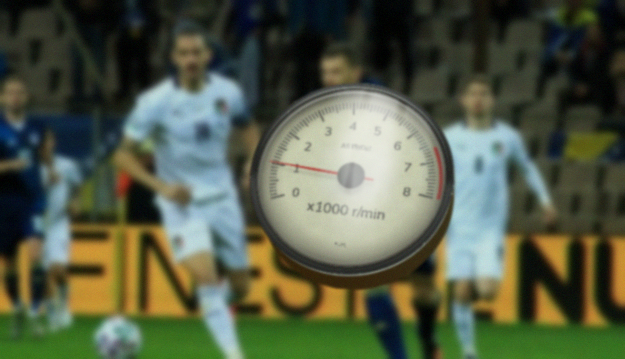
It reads value=1000 unit=rpm
